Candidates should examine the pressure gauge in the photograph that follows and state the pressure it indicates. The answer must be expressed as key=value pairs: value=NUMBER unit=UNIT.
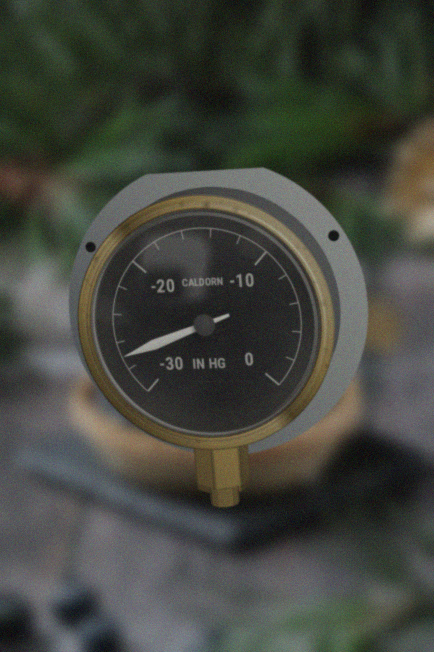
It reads value=-27 unit=inHg
